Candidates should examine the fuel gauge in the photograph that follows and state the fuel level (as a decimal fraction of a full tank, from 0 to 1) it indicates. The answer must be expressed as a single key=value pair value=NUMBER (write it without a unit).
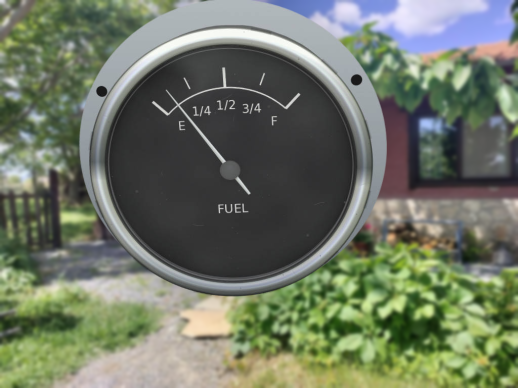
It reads value=0.125
